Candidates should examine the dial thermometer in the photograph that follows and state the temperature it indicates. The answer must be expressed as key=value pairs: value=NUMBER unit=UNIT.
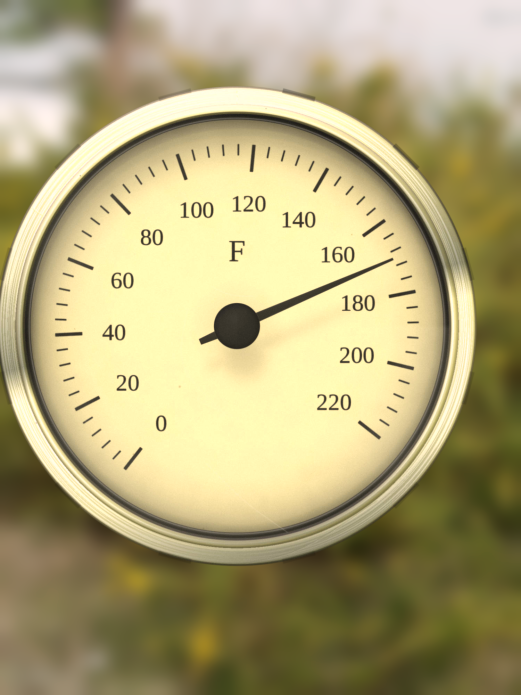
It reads value=170 unit=°F
